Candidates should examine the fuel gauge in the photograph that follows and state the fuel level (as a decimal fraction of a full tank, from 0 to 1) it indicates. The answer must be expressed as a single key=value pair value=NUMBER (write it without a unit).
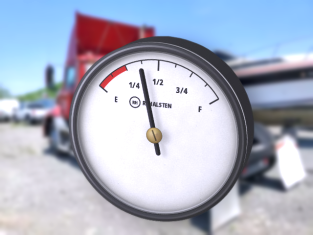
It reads value=0.375
